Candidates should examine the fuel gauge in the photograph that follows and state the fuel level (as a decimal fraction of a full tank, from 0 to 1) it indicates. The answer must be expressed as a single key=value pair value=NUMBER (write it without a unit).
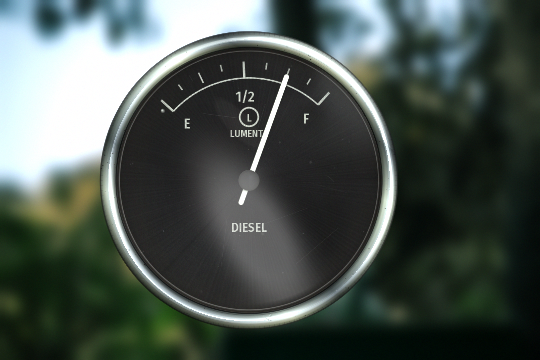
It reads value=0.75
